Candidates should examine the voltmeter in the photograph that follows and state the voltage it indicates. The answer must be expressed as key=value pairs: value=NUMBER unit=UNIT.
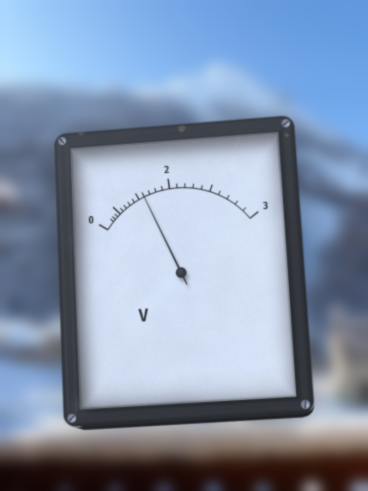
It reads value=1.6 unit=V
